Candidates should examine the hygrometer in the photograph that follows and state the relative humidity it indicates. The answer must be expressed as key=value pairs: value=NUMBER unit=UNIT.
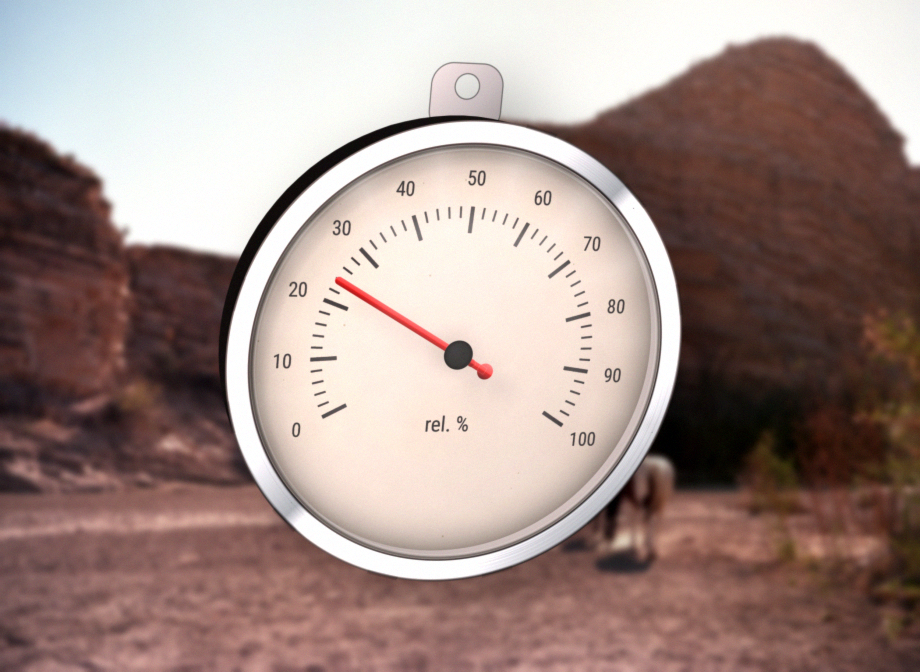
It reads value=24 unit=%
